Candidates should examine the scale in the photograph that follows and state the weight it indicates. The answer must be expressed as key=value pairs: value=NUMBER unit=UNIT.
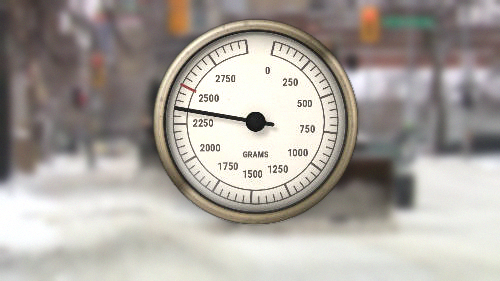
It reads value=2350 unit=g
